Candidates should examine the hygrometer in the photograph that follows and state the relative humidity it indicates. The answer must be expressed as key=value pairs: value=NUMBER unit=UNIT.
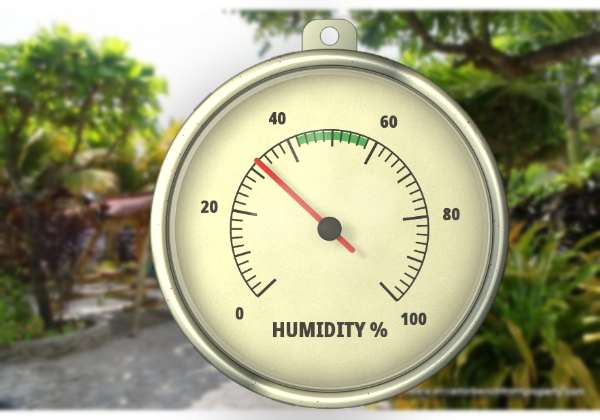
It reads value=32 unit=%
